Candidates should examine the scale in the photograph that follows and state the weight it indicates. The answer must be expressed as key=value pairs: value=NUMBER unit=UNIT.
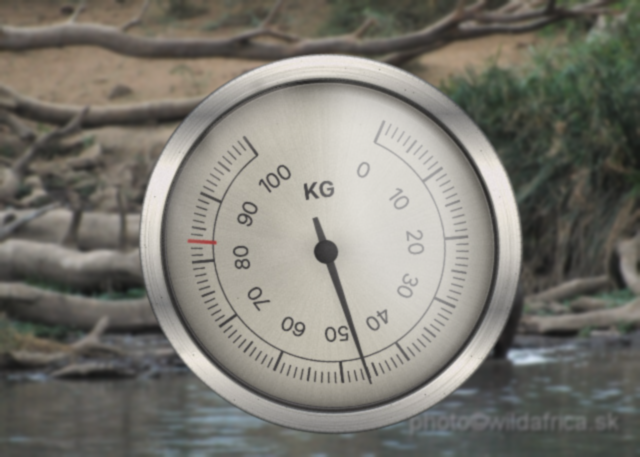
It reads value=46 unit=kg
